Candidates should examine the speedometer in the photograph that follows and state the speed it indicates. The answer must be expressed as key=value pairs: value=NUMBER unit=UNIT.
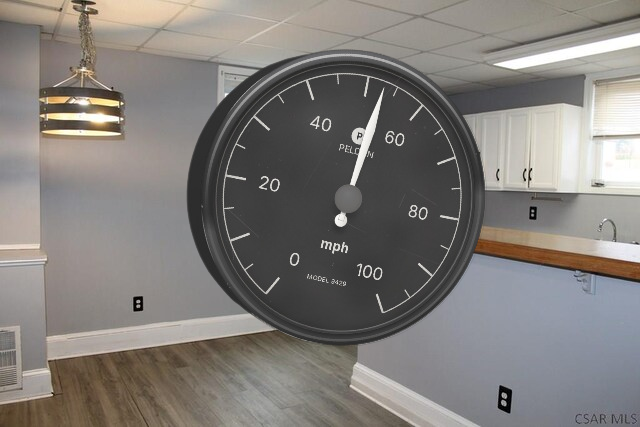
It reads value=52.5 unit=mph
